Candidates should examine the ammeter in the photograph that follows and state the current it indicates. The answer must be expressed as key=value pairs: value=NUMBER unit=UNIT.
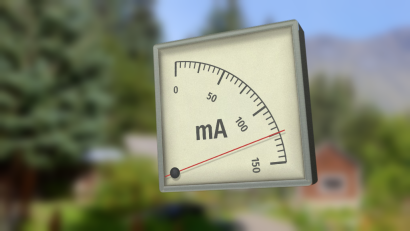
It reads value=125 unit=mA
